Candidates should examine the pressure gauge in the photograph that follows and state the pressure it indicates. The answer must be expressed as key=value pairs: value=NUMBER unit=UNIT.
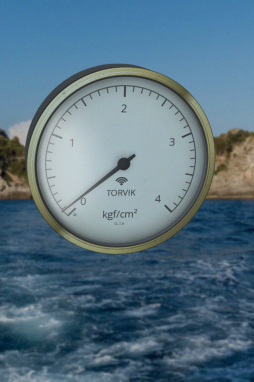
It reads value=0.1 unit=kg/cm²
